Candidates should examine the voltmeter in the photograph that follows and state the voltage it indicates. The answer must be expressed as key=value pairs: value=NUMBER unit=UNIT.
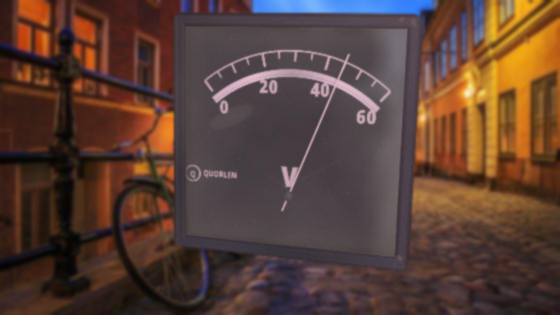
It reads value=45 unit=V
